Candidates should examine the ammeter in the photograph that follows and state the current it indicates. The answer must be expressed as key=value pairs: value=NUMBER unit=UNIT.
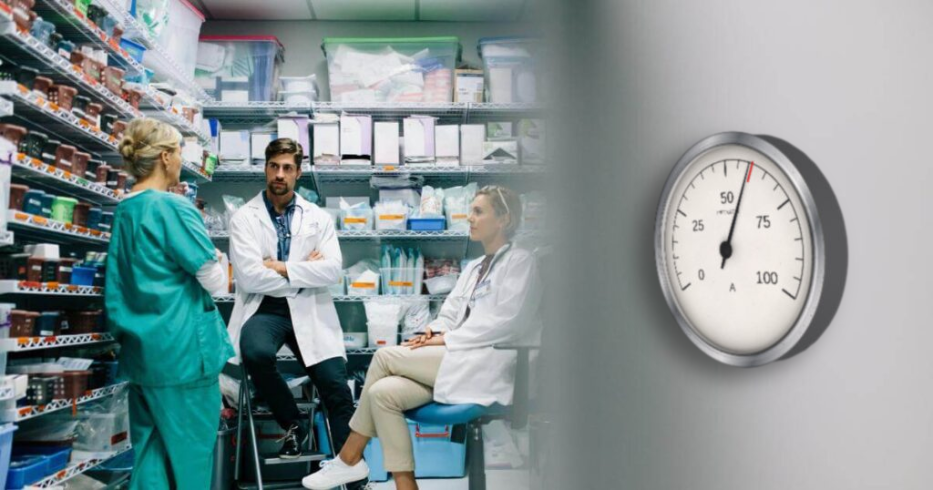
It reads value=60 unit=A
